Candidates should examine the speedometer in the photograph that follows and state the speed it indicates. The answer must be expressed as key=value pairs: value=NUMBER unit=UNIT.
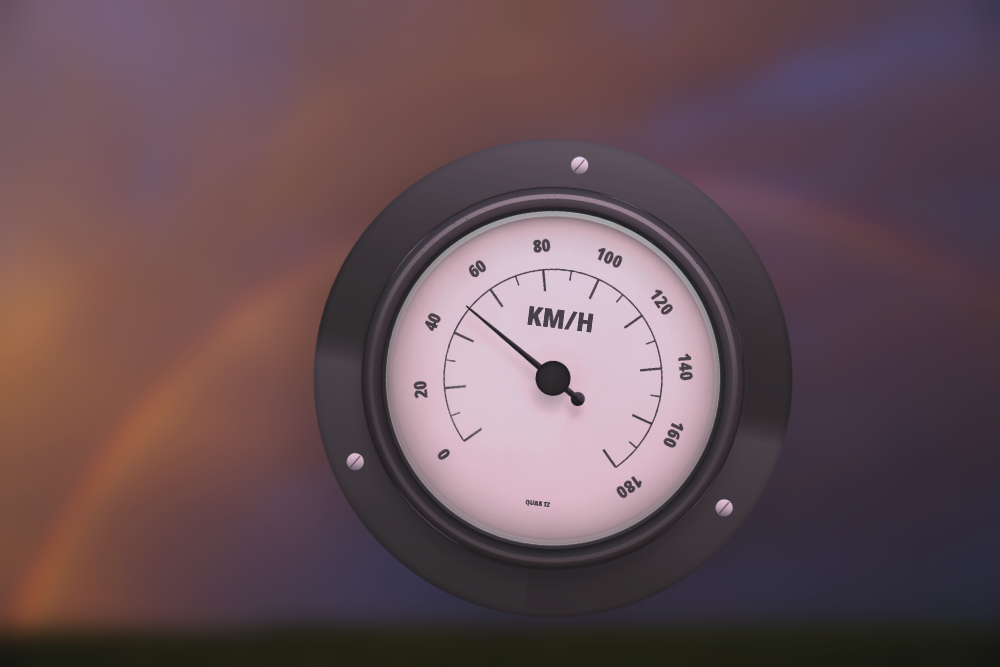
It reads value=50 unit=km/h
